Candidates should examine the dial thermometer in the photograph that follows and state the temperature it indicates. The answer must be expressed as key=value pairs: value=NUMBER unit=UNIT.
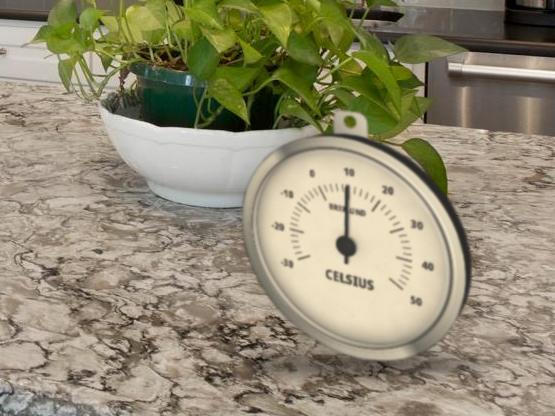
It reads value=10 unit=°C
